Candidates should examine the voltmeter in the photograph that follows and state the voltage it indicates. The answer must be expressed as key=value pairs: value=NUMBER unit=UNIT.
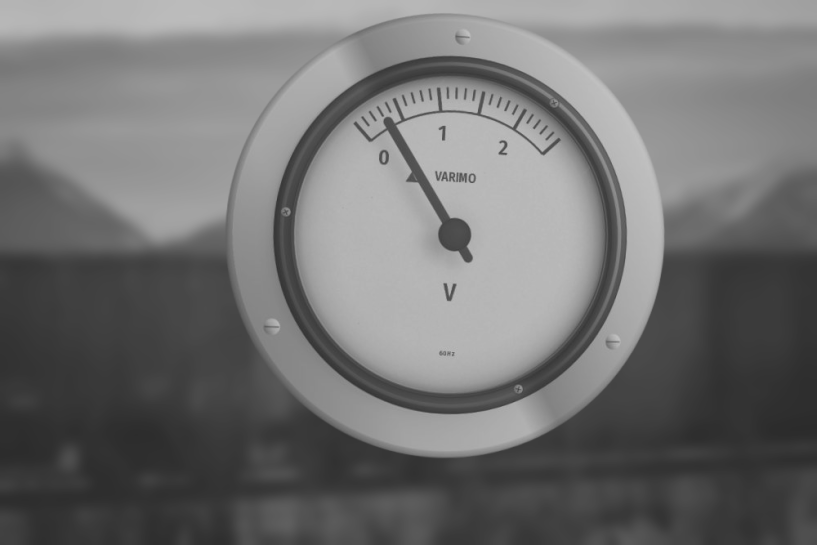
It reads value=0.3 unit=V
